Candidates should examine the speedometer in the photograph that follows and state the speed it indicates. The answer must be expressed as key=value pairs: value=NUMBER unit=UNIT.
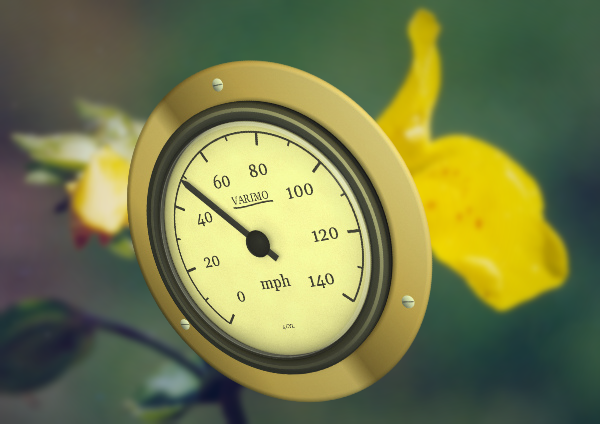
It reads value=50 unit=mph
